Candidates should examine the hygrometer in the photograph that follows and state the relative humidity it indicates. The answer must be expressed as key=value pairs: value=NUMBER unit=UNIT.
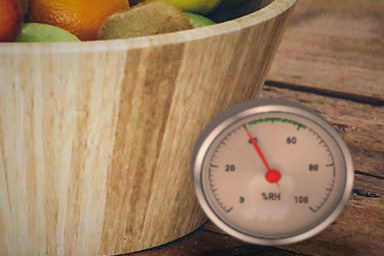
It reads value=40 unit=%
